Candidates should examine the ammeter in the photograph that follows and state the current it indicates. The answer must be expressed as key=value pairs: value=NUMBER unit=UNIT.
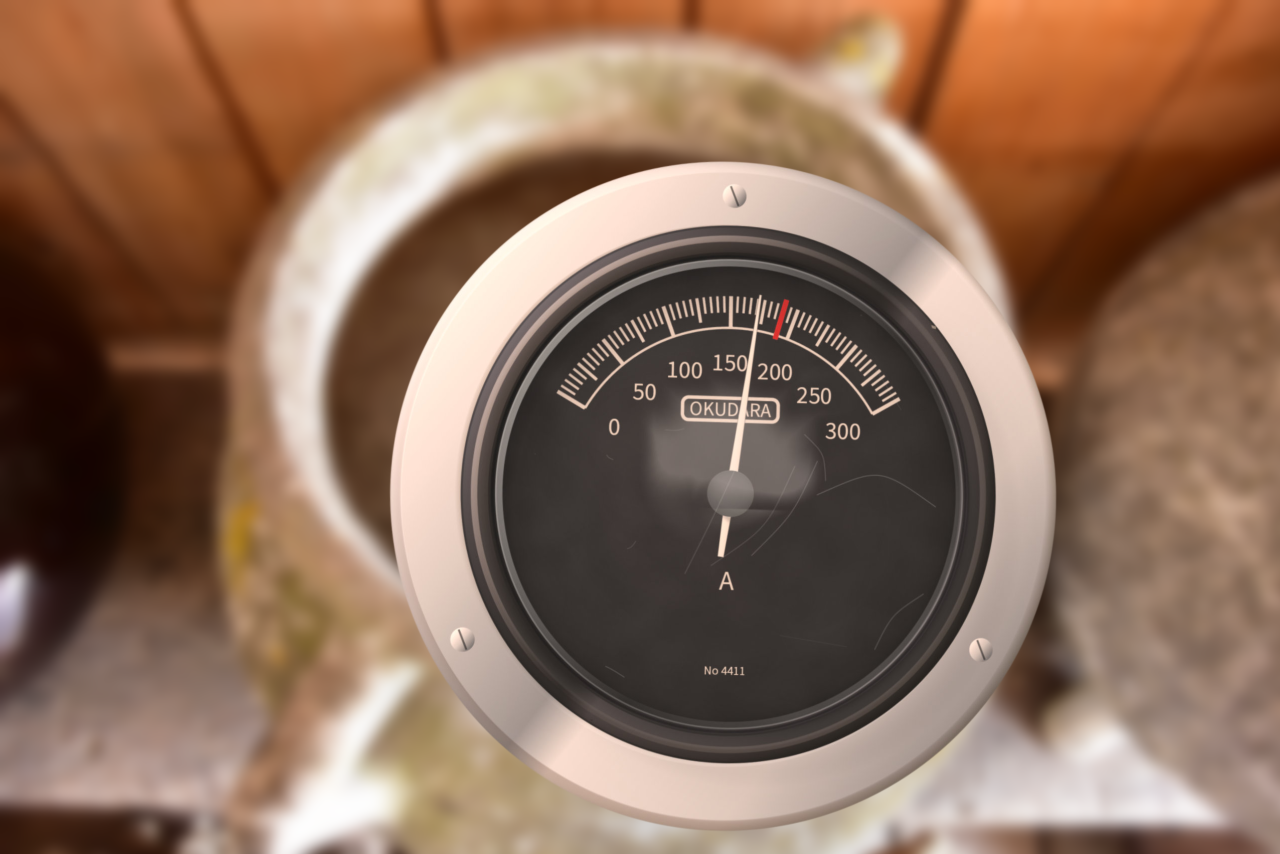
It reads value=170 unit=A
